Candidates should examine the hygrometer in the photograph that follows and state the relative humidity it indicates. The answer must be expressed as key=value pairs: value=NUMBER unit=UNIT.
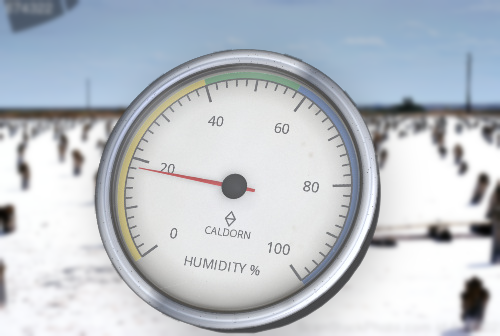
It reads value=18 unit=%
